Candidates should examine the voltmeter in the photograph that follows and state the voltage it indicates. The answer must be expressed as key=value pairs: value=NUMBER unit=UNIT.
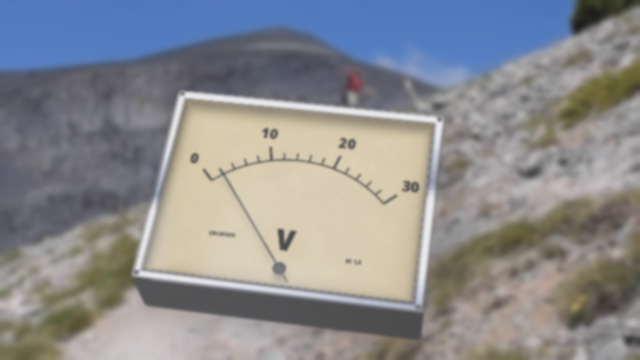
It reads value=2 unit=V
